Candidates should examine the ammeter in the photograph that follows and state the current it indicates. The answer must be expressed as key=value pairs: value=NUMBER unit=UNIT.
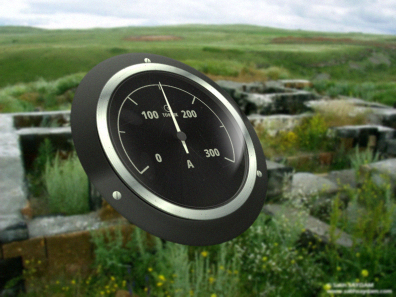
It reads value=150 unit=A
